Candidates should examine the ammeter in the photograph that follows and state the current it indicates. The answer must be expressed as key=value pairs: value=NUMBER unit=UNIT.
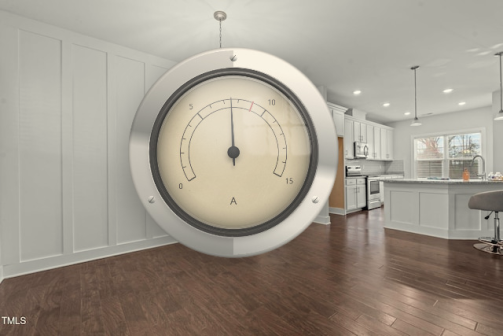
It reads value=7.5 unit=A
